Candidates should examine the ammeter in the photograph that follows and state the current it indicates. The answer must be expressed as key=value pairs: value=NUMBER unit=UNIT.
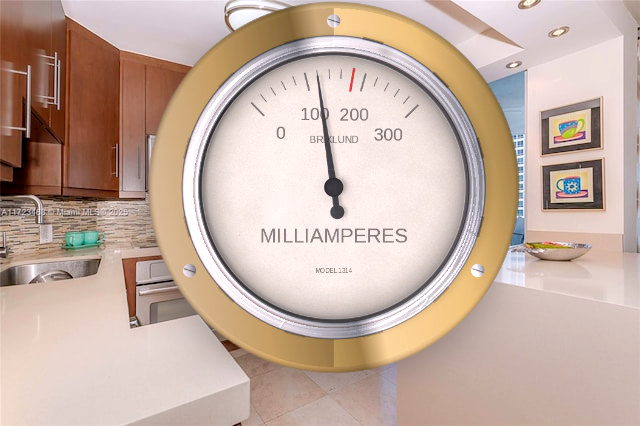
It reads value=120 unit=mA
